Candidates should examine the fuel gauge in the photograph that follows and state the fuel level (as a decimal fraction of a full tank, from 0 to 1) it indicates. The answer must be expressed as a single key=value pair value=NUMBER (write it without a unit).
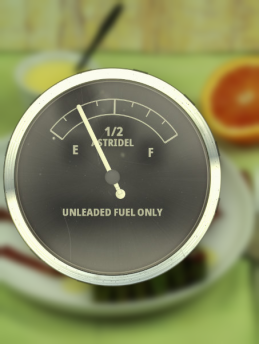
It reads value=0.25
